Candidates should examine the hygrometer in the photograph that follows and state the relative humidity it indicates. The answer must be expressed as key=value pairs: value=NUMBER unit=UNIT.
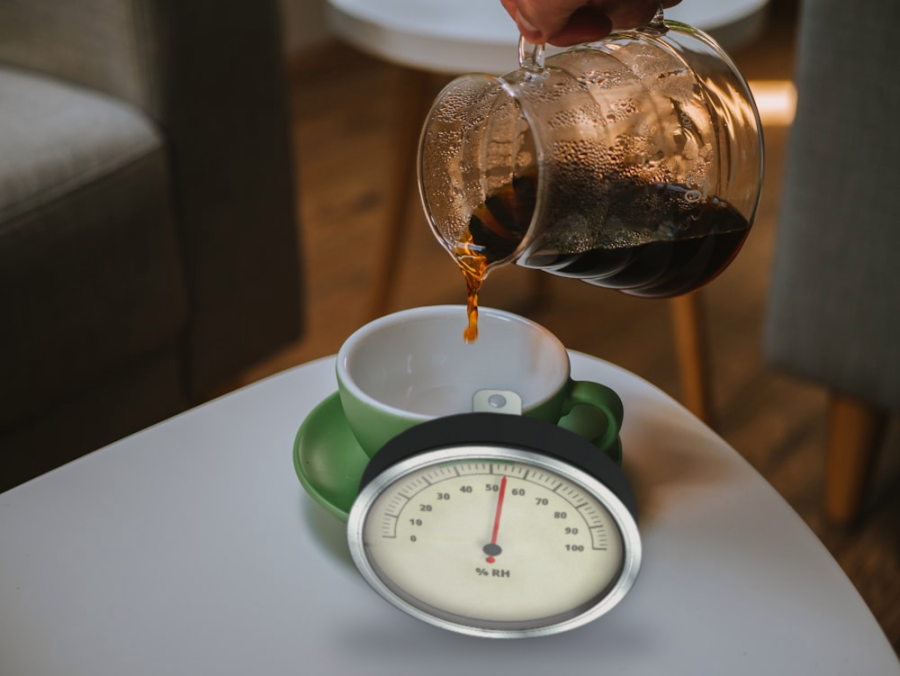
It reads value=54 unit=%
